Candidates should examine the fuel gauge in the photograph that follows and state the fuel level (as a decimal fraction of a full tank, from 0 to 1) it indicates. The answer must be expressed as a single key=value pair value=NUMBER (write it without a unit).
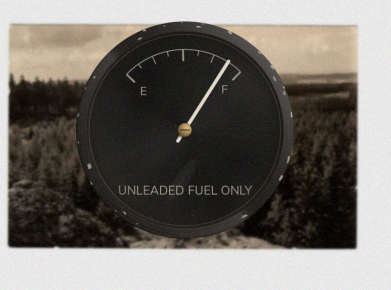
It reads value=0.875
